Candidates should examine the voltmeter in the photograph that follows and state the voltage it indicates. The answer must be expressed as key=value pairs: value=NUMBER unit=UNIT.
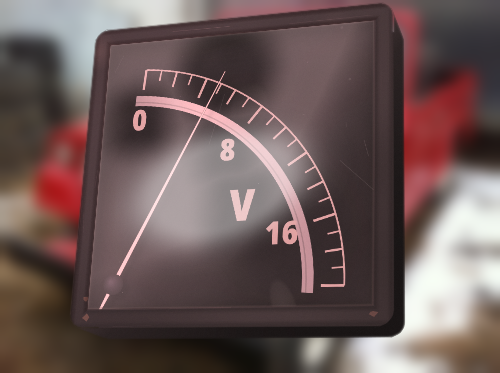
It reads value=5 unit=V
